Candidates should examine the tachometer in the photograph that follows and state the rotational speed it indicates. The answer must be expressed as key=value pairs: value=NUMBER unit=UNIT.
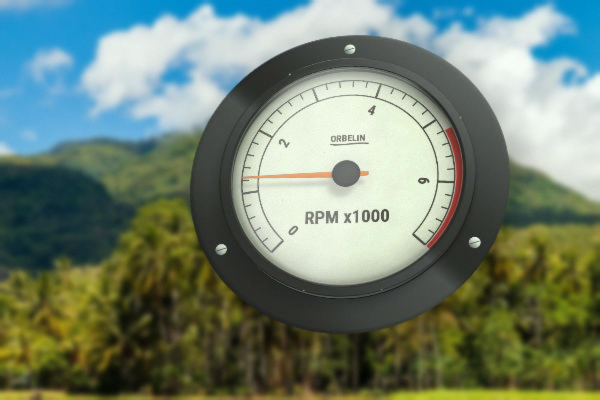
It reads value=1200 unit=rpm
